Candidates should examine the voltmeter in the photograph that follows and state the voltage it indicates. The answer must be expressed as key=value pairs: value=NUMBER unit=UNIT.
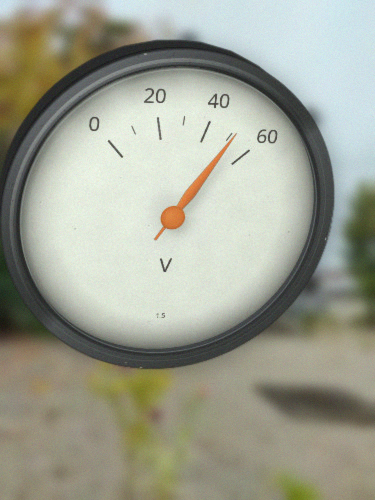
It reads value=50 unit=V
